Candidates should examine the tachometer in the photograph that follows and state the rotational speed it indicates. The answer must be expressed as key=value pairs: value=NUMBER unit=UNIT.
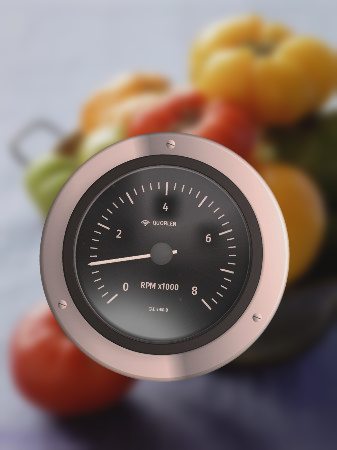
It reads value=1000 unit=rpm
